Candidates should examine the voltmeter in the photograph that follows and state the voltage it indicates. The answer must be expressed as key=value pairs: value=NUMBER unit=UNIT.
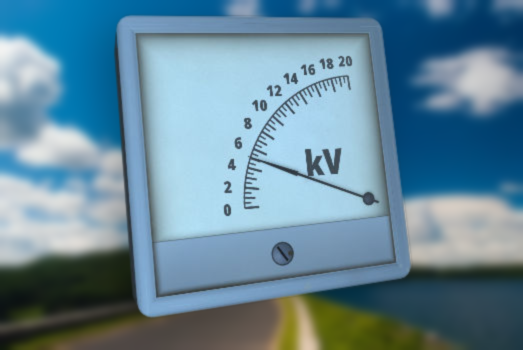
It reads value=5 unit=kV
